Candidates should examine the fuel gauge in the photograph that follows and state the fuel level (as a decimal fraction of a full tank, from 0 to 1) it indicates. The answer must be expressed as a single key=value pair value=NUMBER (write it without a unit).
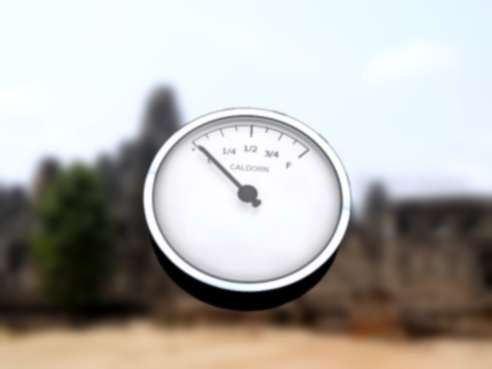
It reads value=0
